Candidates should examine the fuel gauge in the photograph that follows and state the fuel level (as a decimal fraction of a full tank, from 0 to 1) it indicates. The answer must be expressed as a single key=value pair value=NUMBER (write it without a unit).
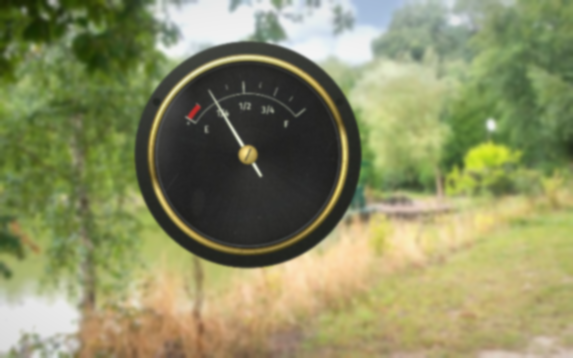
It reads value=0.25
